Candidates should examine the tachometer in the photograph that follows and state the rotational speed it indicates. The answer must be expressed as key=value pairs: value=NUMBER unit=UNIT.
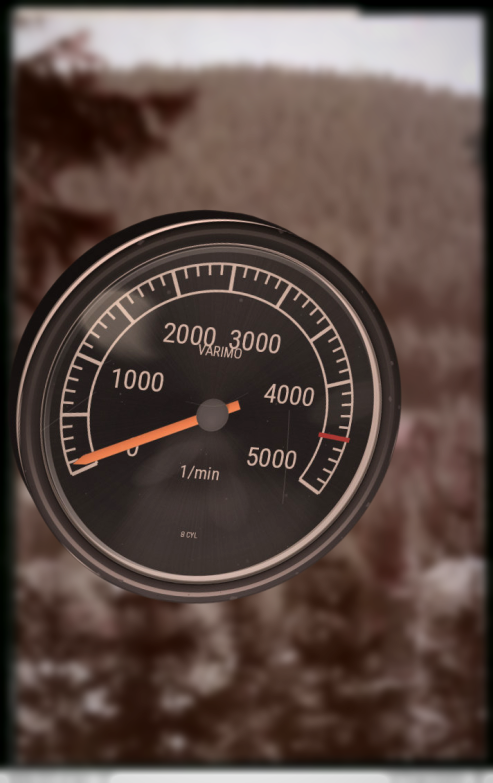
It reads value=100 unit=rpm
